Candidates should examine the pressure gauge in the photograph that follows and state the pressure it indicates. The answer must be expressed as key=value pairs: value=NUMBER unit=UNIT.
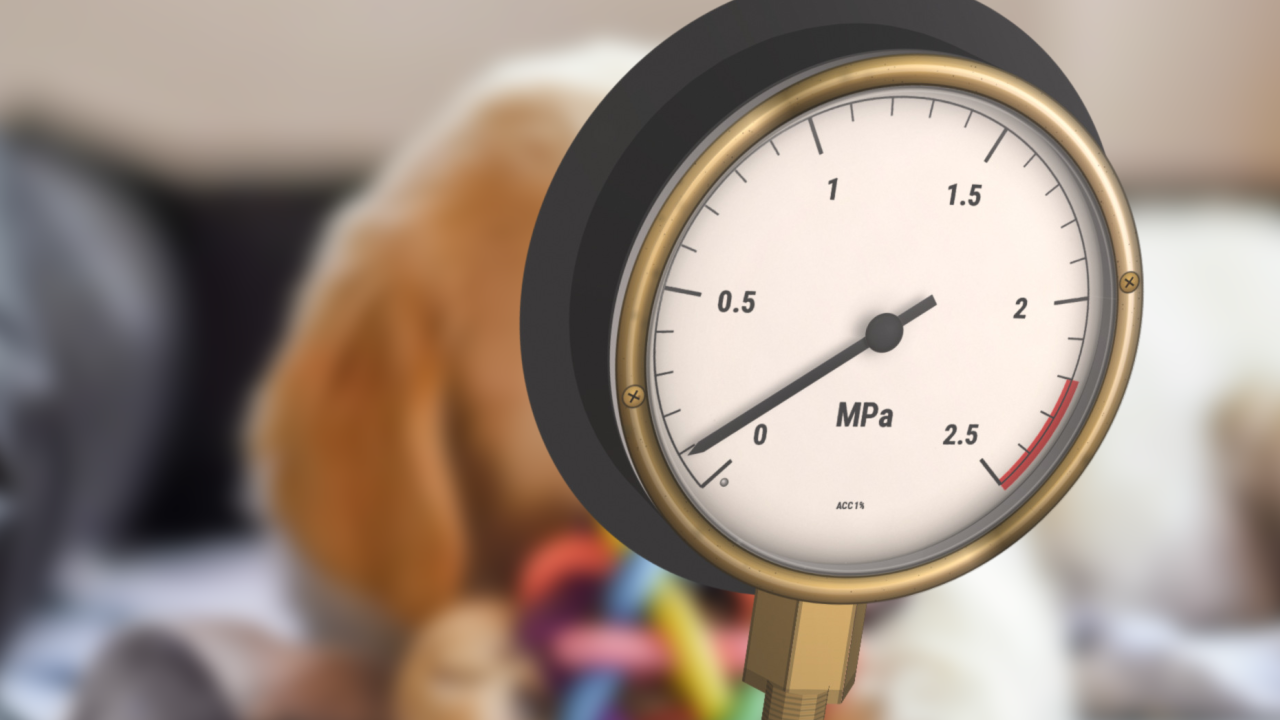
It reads value=0.1 unit=MPa
